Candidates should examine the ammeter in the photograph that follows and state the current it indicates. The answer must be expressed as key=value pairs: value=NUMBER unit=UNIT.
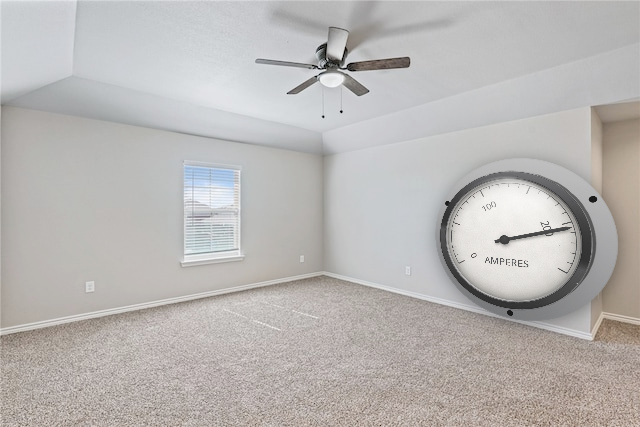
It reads value=205 unit=A
